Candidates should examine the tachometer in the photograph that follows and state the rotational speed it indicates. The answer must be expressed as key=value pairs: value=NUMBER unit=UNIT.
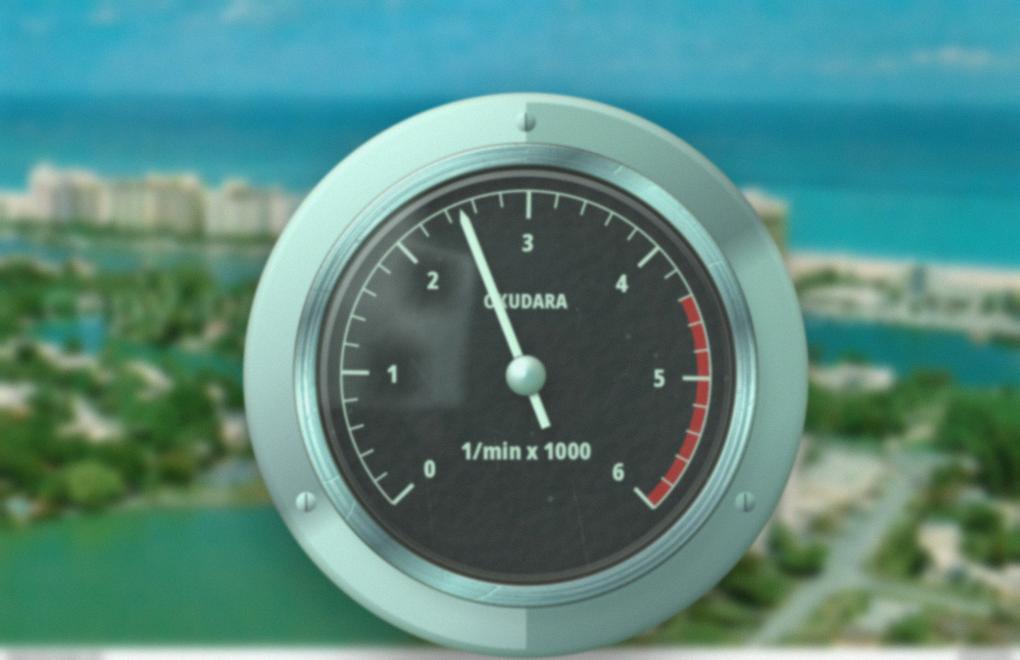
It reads value=2500 unit=rpm
